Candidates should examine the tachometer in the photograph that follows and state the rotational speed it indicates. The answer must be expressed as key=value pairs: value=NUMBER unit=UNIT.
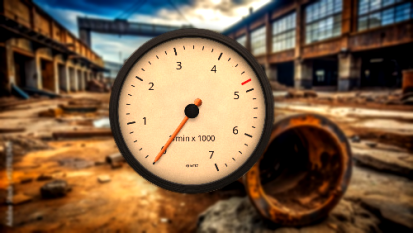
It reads value=0 unit=rpm
